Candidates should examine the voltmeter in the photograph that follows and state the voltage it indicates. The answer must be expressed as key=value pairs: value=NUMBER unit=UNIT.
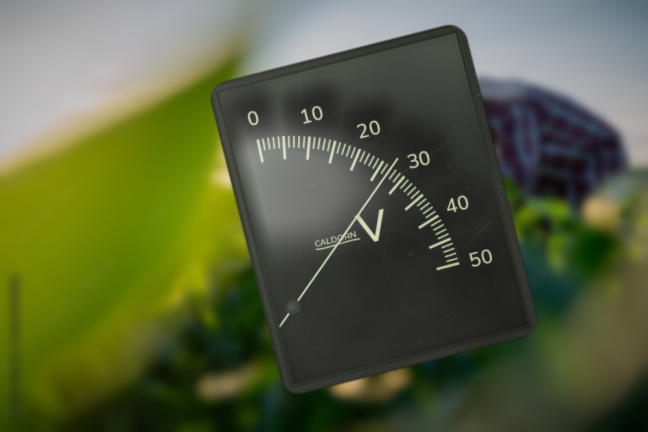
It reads value=27 unit=V
